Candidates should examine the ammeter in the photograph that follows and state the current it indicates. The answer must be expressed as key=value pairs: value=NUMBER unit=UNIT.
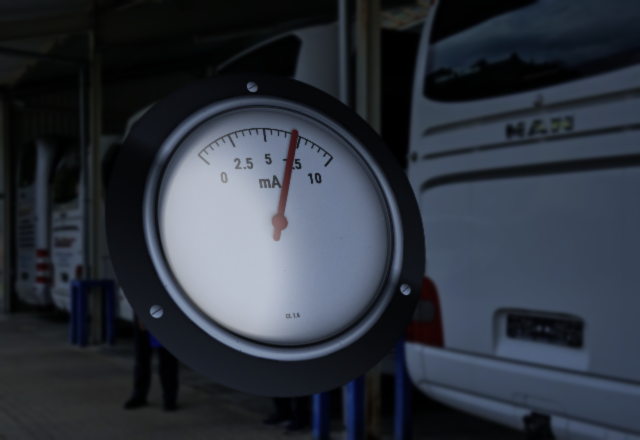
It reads value=7 unit=mA
